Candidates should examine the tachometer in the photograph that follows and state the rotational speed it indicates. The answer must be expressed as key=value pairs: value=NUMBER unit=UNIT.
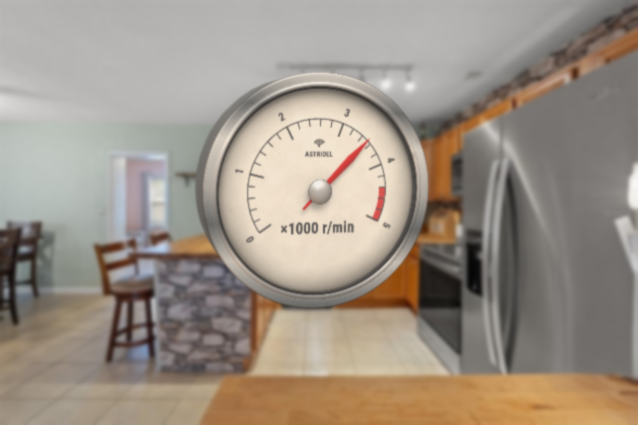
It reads value=3500 unit=rpm
